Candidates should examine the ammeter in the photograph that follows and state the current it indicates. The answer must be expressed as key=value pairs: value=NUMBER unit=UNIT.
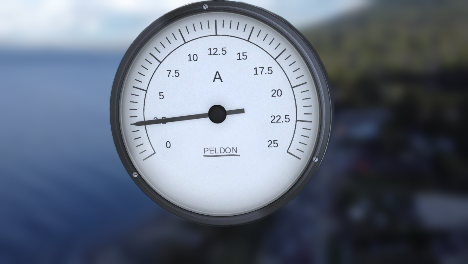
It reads value=2.5 unit=A
